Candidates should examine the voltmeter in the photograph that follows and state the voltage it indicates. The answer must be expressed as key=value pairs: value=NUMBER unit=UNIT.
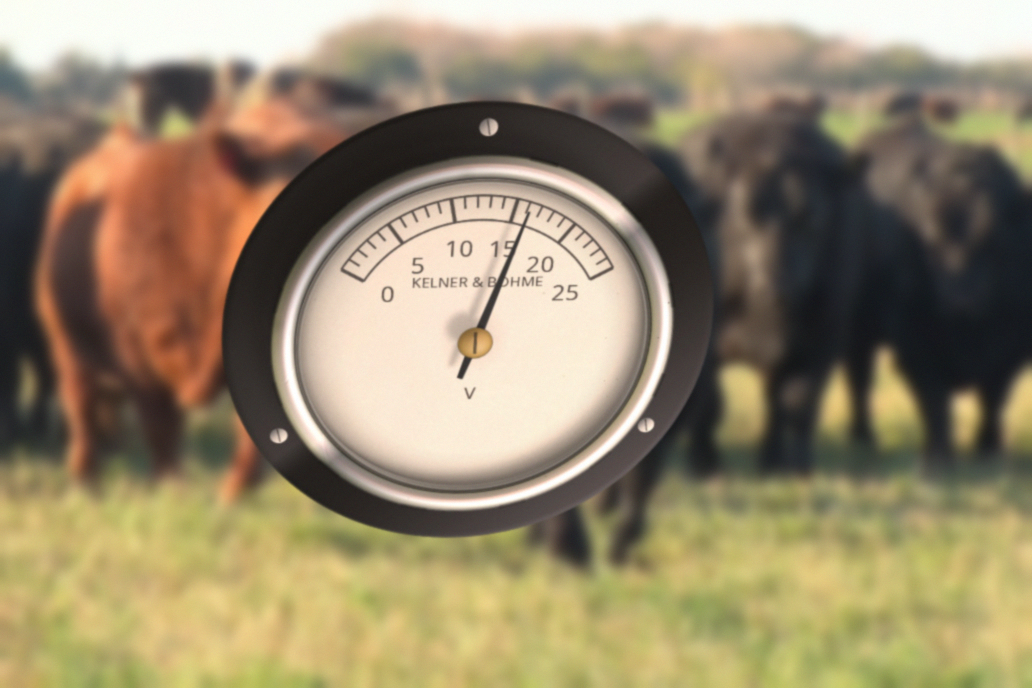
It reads value=16 unit=V
